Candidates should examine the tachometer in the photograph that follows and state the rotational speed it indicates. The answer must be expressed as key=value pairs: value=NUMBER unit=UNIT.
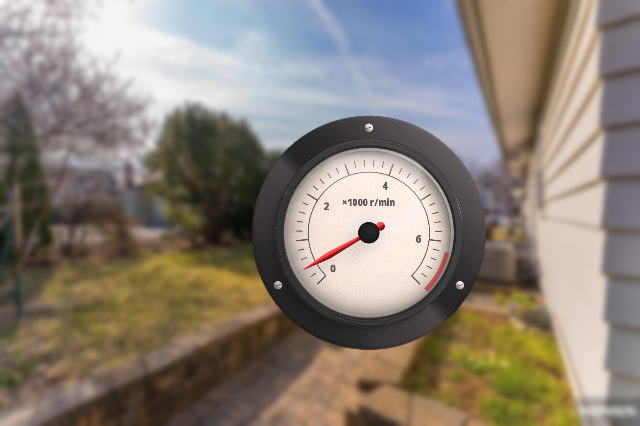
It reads value=400 unit=rpm
